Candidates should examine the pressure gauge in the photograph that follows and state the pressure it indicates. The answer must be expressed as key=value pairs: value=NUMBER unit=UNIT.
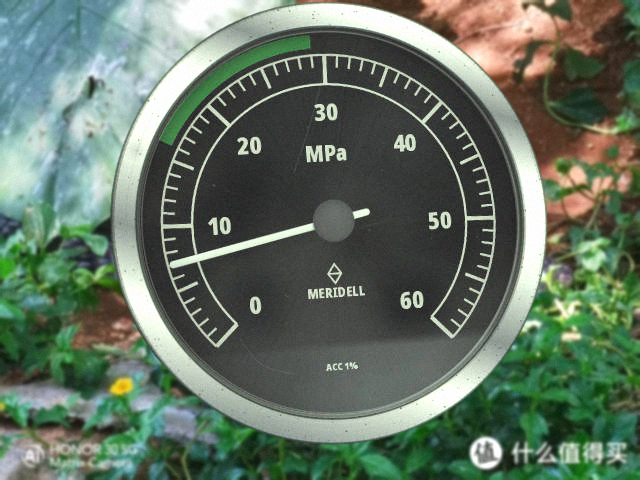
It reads value=7 unit=MPa
